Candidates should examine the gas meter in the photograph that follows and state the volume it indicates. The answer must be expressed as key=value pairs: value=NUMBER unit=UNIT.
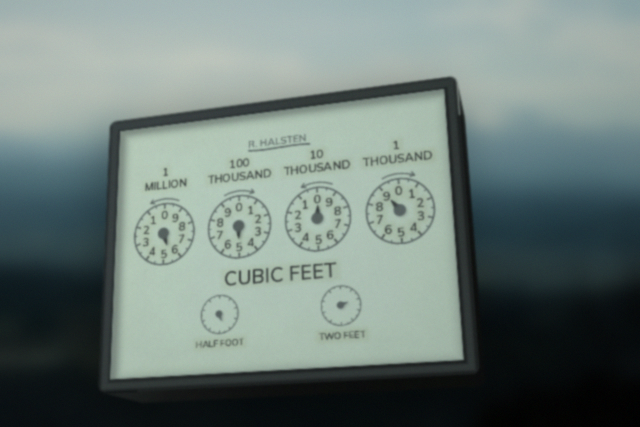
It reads value=549900 unit=ft³
